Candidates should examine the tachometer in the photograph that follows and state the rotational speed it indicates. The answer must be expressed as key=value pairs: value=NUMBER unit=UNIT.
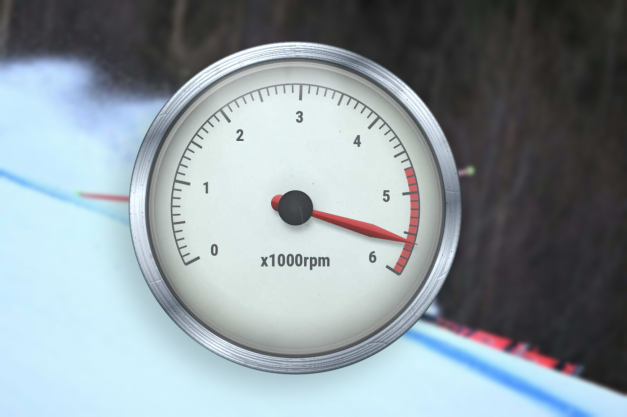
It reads value=5600 unit=rpm
